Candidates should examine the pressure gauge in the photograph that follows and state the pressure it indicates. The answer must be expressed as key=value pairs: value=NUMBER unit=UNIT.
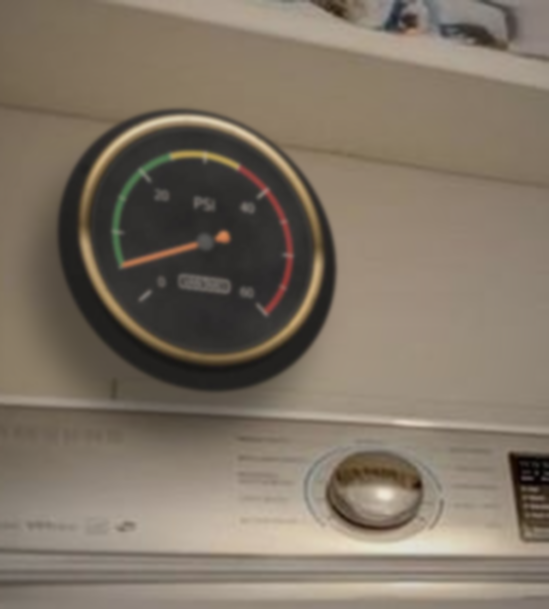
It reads value=5 unit=psi
